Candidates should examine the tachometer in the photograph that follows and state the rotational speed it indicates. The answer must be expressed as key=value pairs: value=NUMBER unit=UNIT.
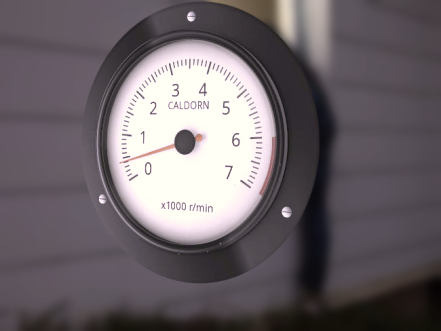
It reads value=400 unit=rpm
